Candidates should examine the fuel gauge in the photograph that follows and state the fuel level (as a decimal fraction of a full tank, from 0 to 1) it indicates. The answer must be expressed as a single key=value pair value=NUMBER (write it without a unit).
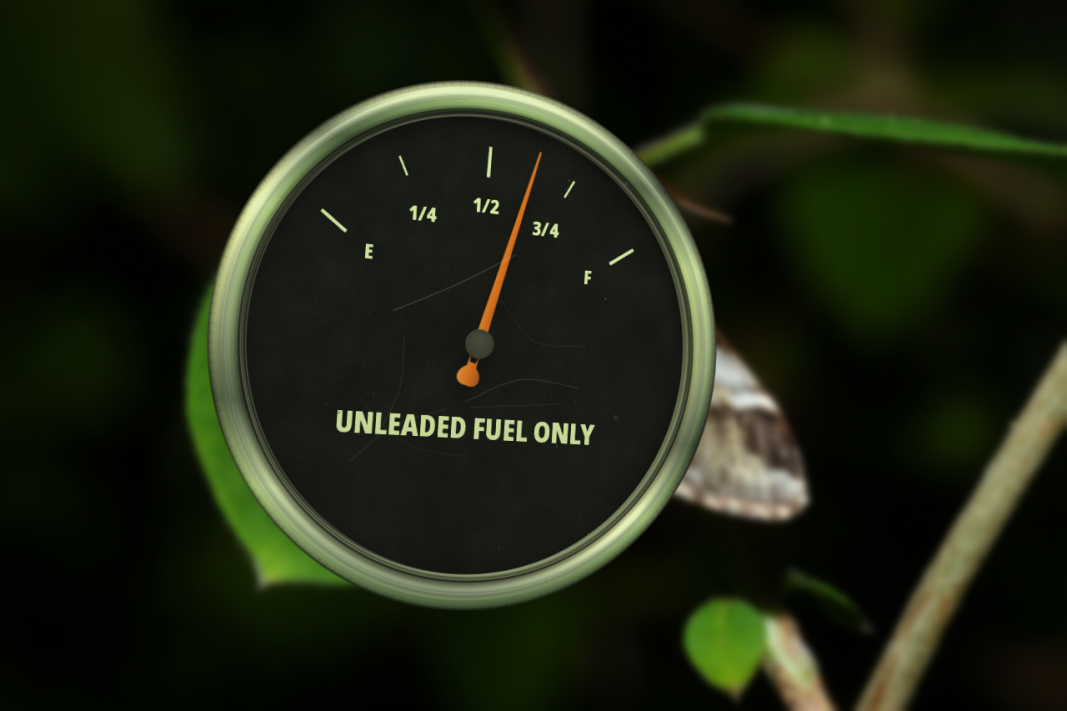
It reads value=0.625
